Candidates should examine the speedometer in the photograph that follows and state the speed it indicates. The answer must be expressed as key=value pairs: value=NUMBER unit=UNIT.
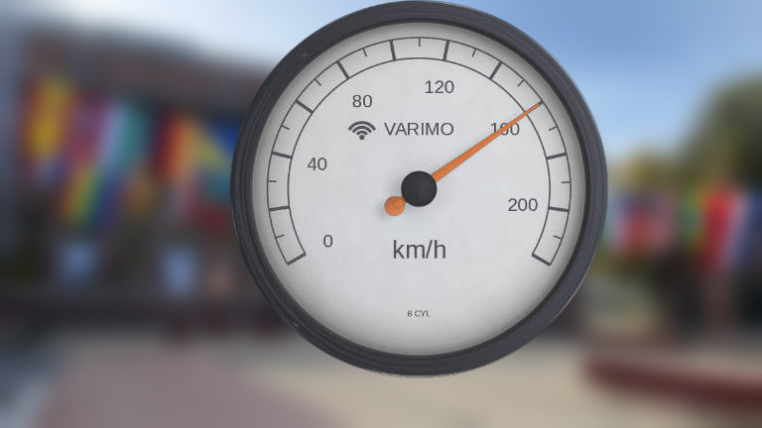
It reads value=160 unit=km/h
